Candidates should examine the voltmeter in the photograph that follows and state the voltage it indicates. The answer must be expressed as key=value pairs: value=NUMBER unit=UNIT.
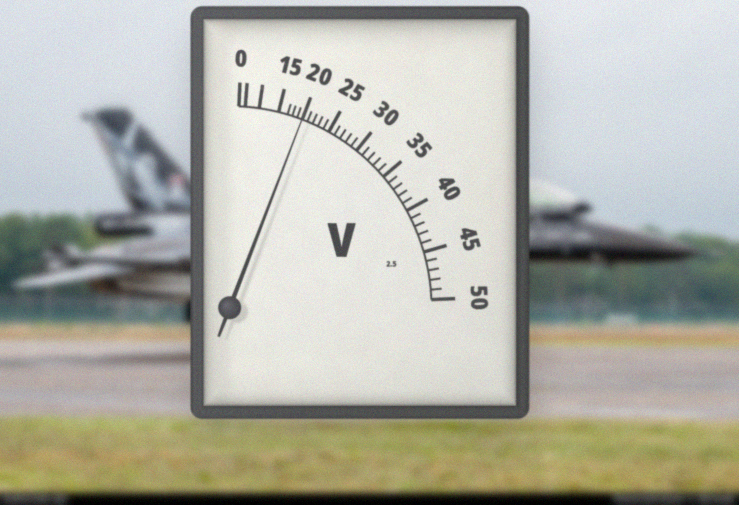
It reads value=20 unit=V
